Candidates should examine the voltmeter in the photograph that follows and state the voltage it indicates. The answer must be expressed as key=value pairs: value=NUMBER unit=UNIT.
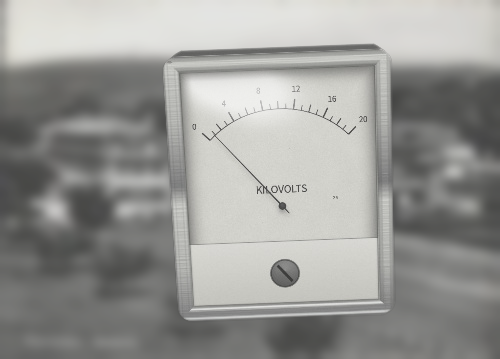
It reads value=1 unit=kV
